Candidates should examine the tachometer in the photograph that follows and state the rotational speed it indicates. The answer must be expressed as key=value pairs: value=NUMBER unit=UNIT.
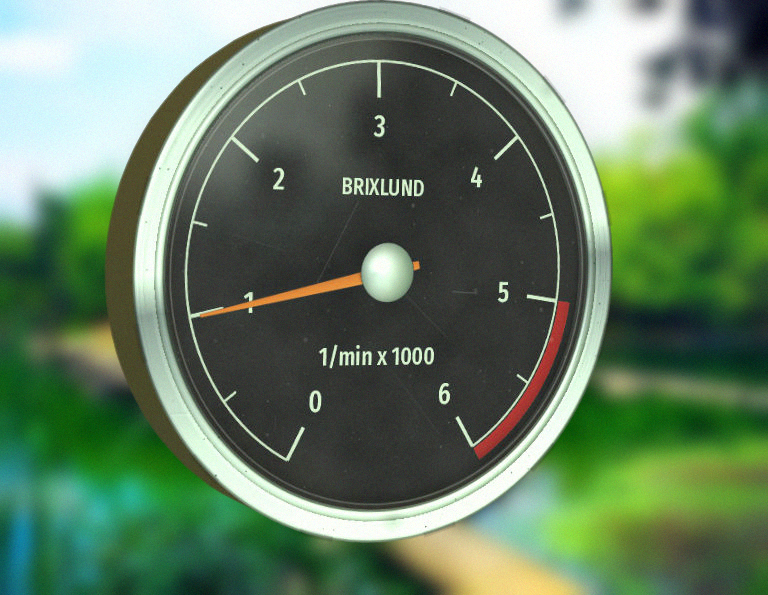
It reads value=1000 unit=rpm
